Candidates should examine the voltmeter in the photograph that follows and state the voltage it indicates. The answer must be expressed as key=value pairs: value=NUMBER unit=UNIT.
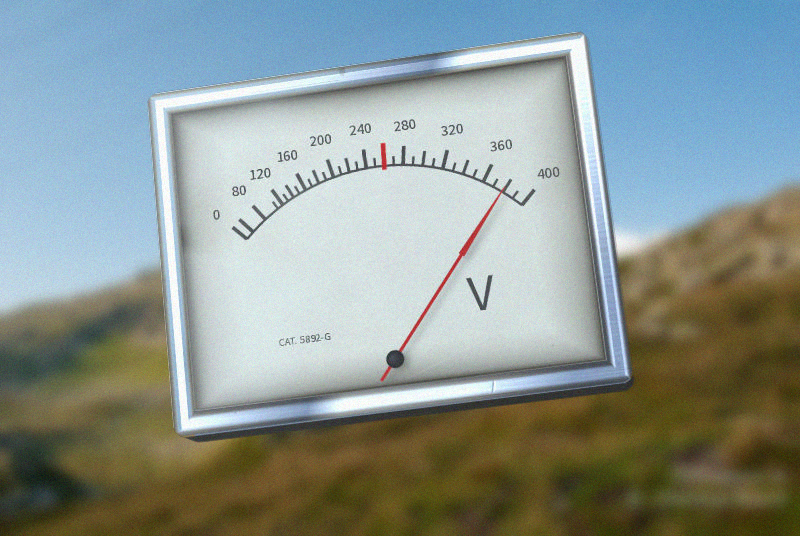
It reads value=380 unit=V
